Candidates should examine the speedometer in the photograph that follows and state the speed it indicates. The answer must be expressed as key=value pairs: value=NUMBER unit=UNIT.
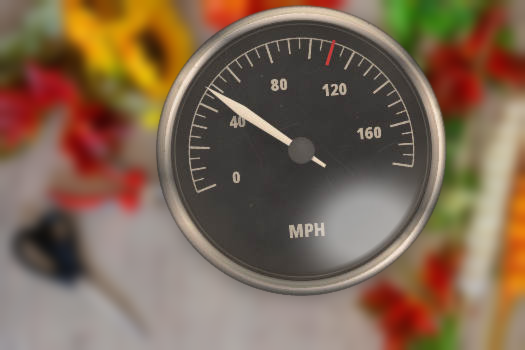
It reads value=47.5 unit=mph
